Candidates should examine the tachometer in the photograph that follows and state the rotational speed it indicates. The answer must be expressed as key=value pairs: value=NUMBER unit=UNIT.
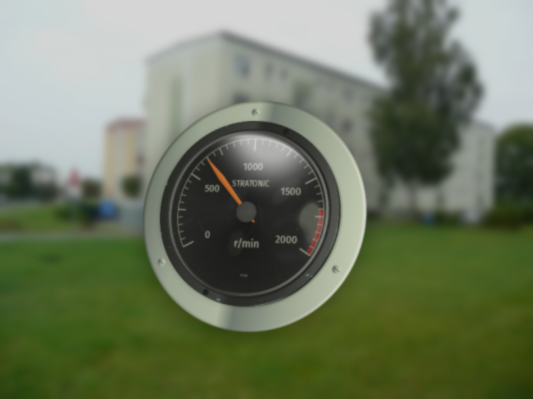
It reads value=650 unit=rpm
